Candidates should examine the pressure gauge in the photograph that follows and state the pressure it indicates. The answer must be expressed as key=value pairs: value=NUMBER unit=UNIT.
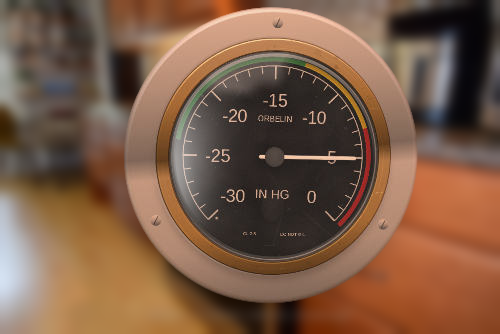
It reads value=-5 unit=inHg
